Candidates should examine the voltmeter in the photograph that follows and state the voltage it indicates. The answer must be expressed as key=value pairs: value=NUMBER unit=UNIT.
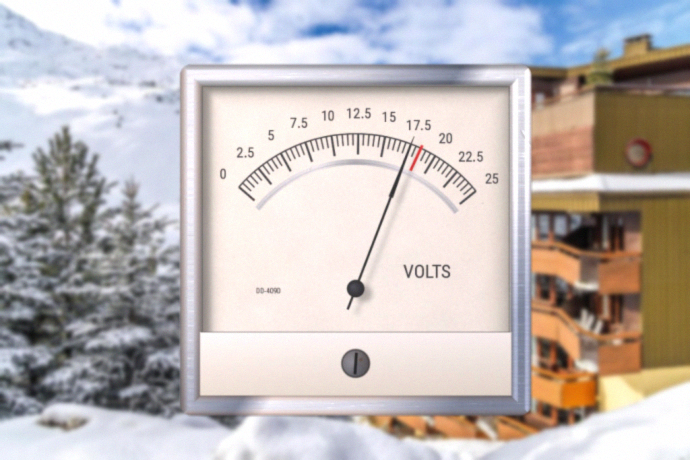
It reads value=17.5 unit=V
